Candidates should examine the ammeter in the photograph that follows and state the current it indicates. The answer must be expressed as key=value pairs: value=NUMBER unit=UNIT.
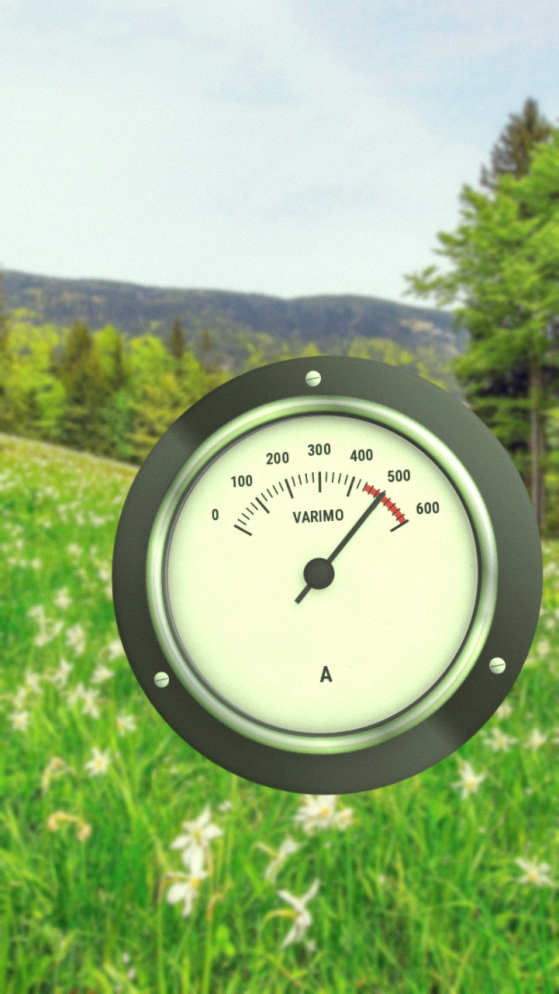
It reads value=500 unit=A
